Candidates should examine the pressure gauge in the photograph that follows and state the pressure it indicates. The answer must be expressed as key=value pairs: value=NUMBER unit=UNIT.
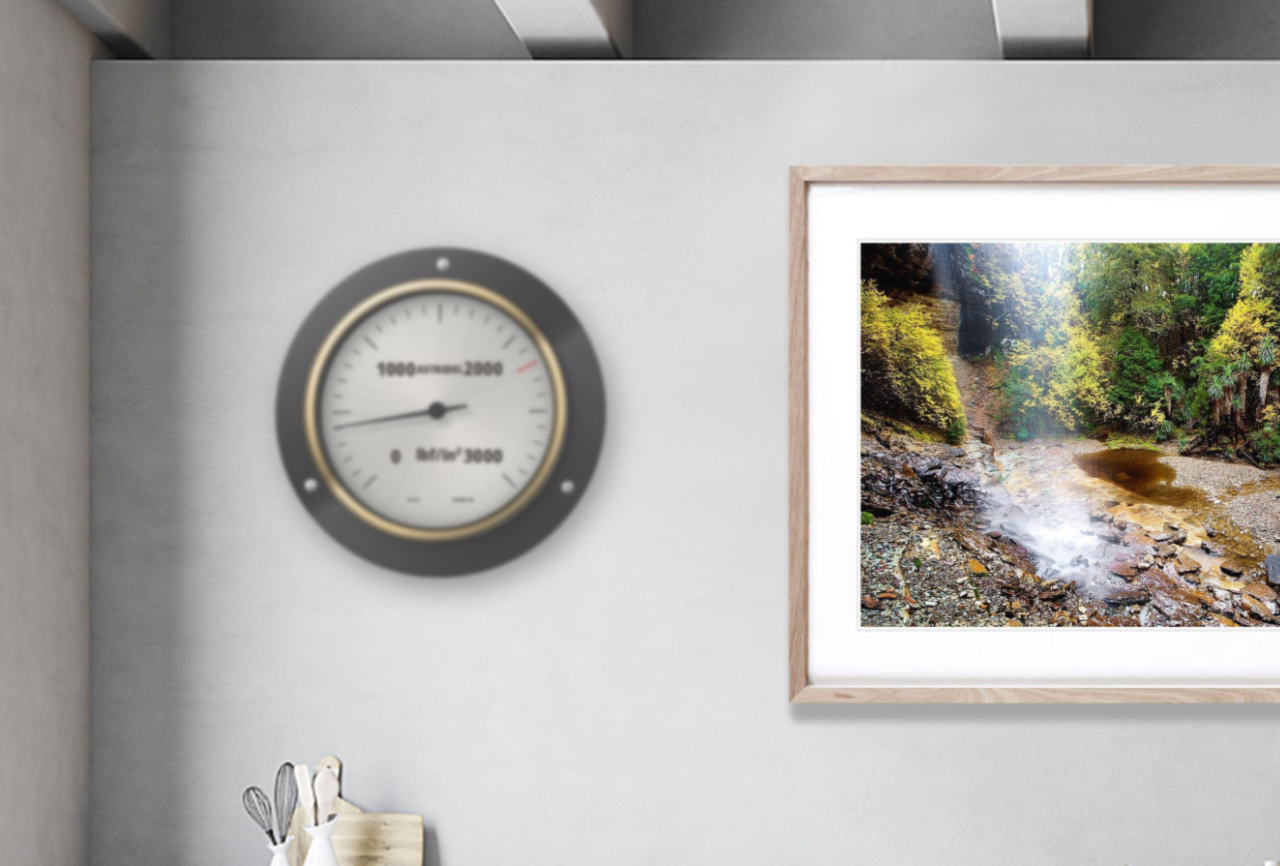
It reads value=400 unit=psi
